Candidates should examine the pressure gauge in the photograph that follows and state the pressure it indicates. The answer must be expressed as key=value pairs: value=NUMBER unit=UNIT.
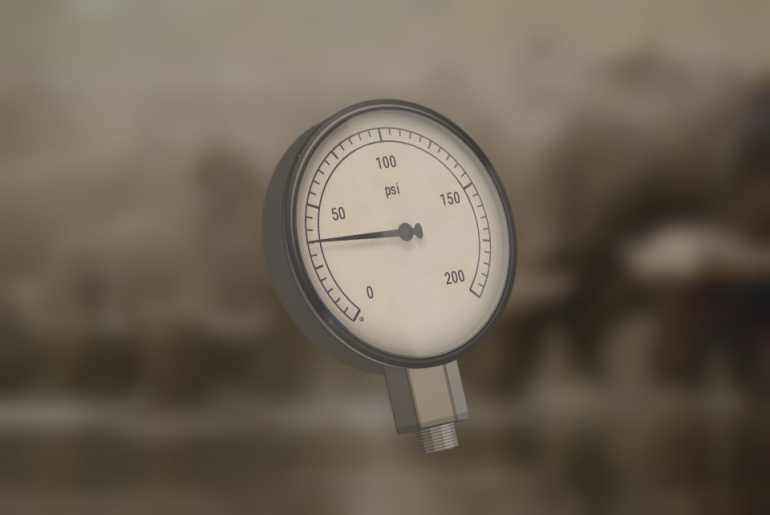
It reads value=35 unit=psi
